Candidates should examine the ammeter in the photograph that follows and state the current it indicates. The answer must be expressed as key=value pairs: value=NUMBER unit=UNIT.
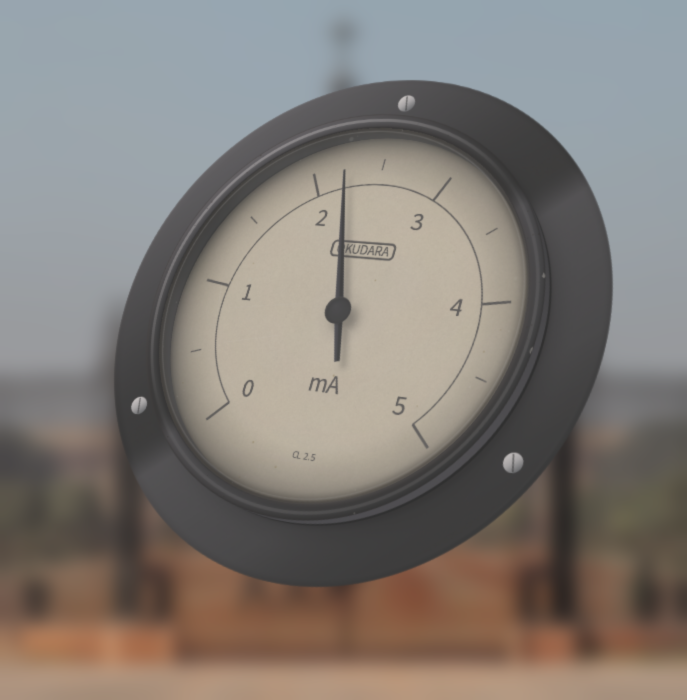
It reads value=2.25 unit=mA
